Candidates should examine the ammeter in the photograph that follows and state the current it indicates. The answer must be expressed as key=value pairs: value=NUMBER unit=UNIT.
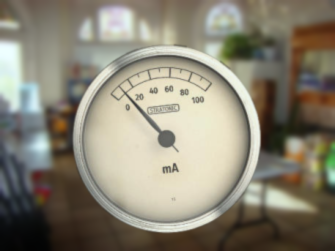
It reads value=10 unit=mA
